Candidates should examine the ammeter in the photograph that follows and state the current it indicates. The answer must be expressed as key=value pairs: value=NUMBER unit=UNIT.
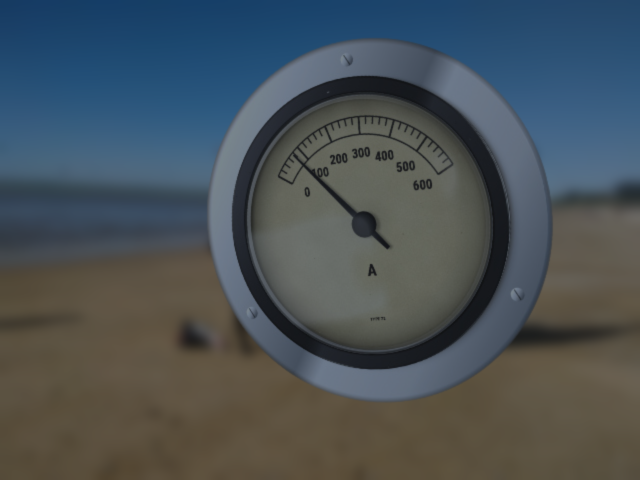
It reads value=80 unit=A
